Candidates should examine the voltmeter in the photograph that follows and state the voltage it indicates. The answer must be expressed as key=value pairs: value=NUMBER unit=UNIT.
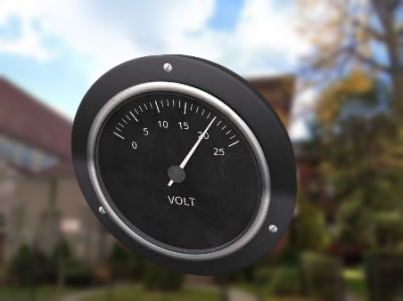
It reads value=20 unit=V
